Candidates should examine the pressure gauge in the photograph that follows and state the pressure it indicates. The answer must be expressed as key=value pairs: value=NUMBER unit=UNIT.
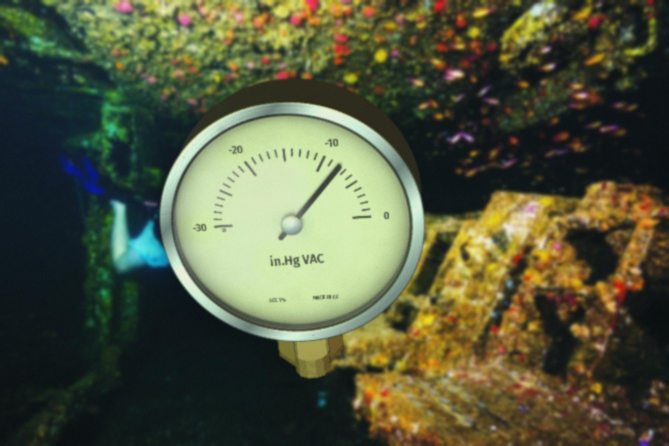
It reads value=-8 unit=inHg
